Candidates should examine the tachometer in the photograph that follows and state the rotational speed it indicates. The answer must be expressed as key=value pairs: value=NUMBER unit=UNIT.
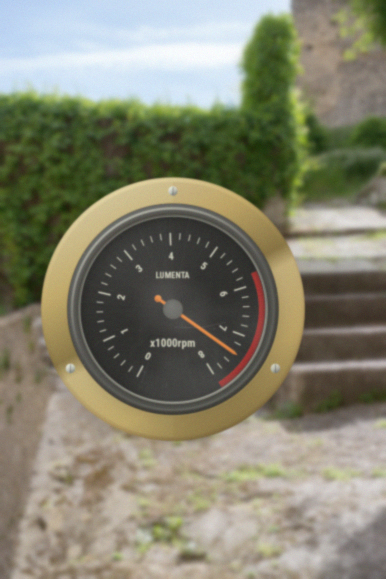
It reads value=7400 unit=rpm
